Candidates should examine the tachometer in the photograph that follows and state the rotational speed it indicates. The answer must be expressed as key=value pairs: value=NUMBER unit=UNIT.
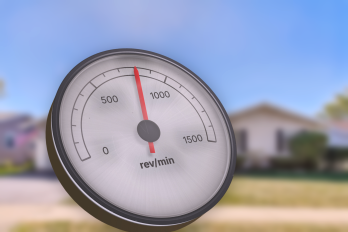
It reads value=800 unit=rpm
